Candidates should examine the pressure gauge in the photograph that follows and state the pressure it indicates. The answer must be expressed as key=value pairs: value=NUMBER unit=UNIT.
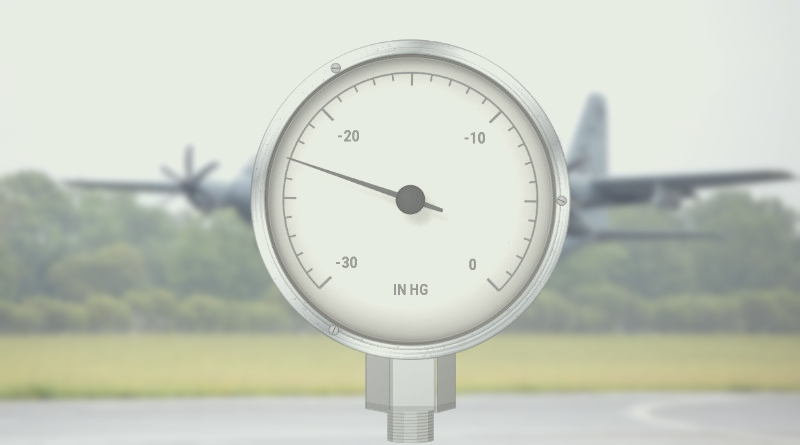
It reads value=-23 unit=inHg
